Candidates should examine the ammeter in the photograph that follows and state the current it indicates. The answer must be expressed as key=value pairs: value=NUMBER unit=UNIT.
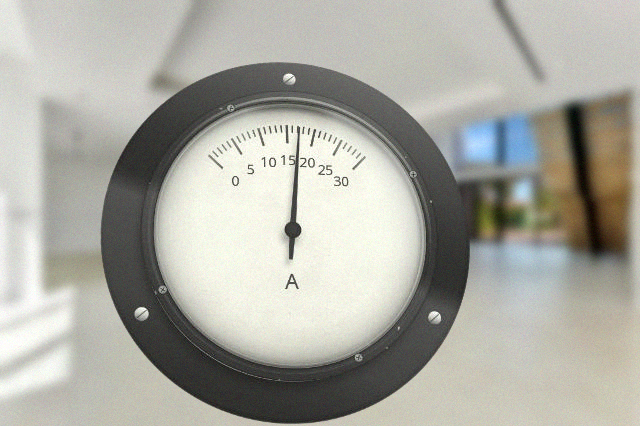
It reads value=17 unit=A
